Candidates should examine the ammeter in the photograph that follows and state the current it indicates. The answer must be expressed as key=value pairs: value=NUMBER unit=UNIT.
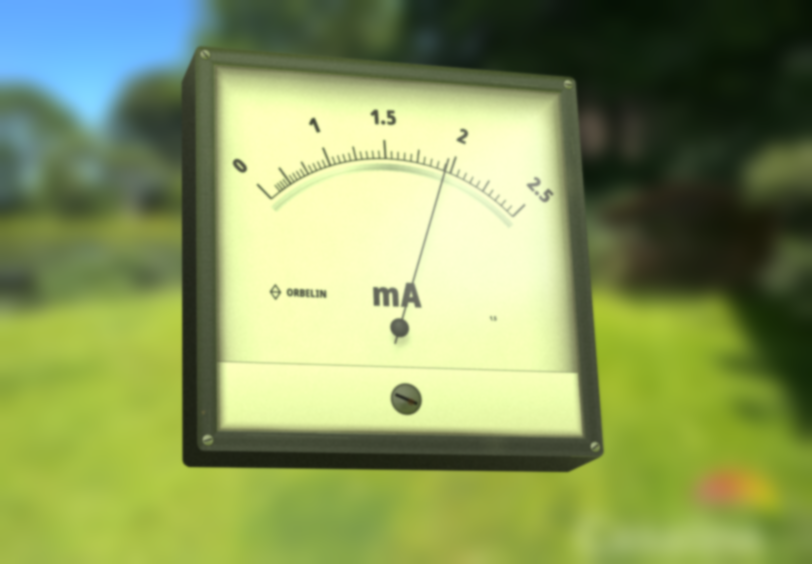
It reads value=1.95 unit=mA
